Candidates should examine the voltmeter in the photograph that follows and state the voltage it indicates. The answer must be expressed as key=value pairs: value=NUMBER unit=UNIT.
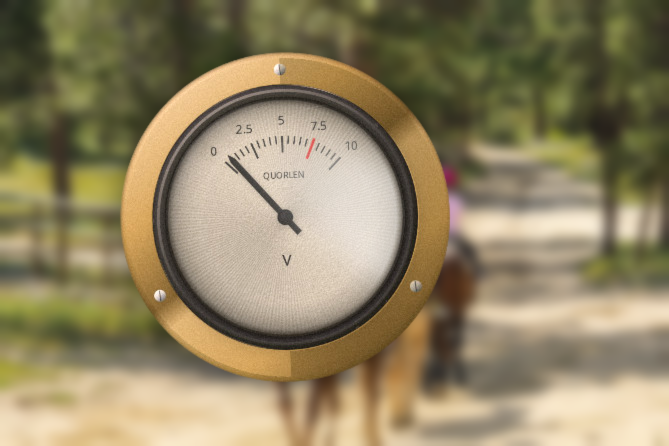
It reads value=0.5 unit=V
